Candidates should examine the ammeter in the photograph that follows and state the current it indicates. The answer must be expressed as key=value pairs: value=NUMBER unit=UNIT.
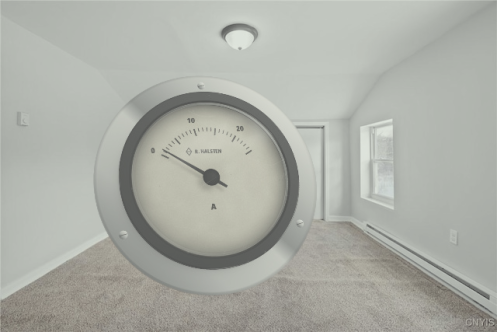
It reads value=1 unit=A
